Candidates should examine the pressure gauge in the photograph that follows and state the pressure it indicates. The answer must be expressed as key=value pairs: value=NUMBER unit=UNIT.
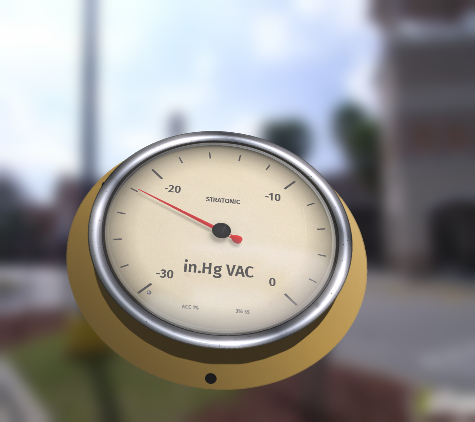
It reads value=-22 unit=inHg
